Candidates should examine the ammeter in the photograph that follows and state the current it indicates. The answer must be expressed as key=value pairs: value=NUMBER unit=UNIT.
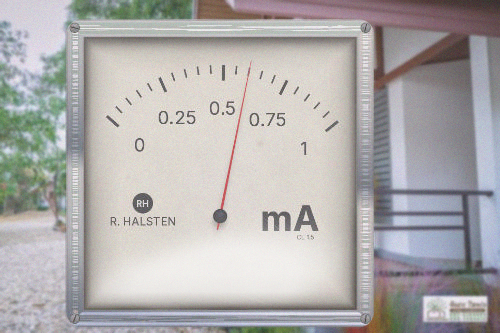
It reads value=0.6 unit=mA
